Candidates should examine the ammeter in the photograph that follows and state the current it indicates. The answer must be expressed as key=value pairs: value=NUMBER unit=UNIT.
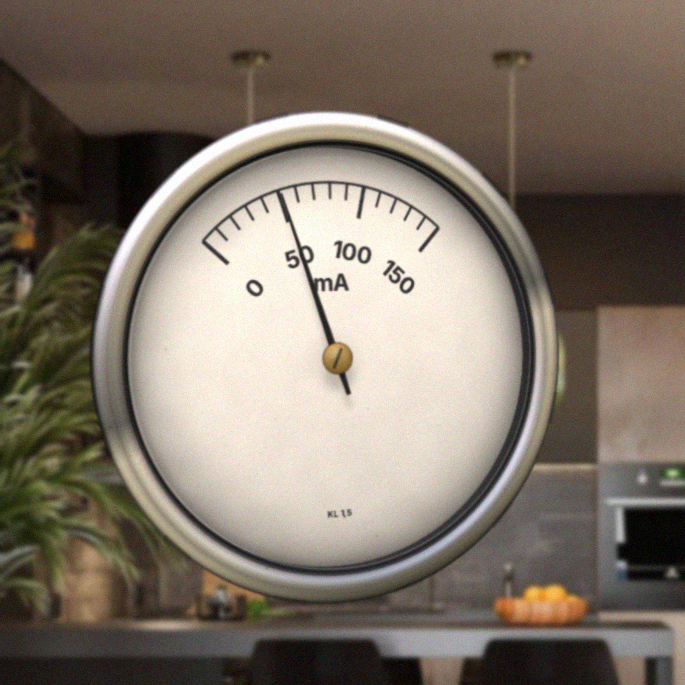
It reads value=50 unit=mA
